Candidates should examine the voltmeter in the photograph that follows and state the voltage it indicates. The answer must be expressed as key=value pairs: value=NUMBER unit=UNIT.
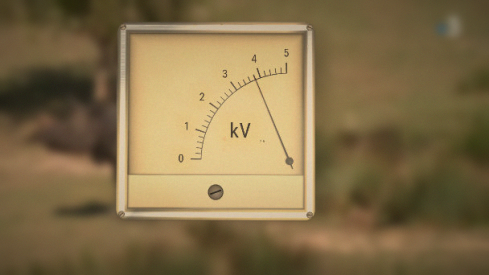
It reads value=3.8 unit=kV
